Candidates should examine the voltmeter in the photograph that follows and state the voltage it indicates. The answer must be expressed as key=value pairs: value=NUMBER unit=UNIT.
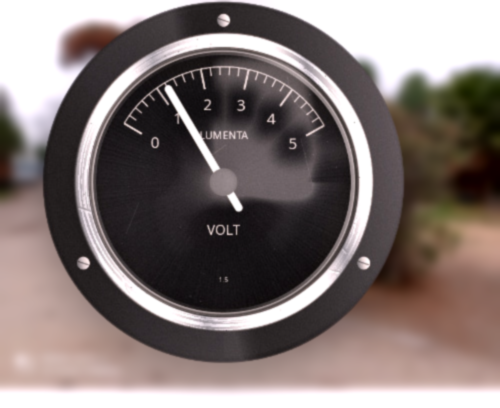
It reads value=1.2 unit=V
